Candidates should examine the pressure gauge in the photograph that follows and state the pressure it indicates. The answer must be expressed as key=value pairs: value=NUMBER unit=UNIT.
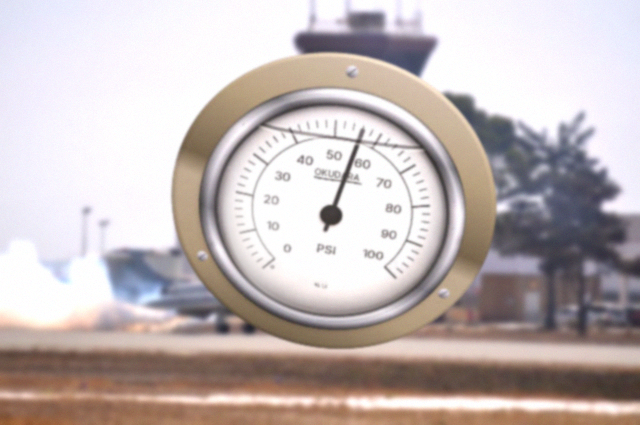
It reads value=56 unit=psi
